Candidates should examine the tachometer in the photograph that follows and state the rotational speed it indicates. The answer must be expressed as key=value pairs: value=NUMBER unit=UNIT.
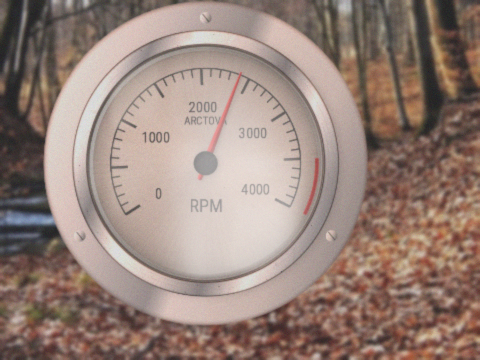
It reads value=2400 unit=rpm
